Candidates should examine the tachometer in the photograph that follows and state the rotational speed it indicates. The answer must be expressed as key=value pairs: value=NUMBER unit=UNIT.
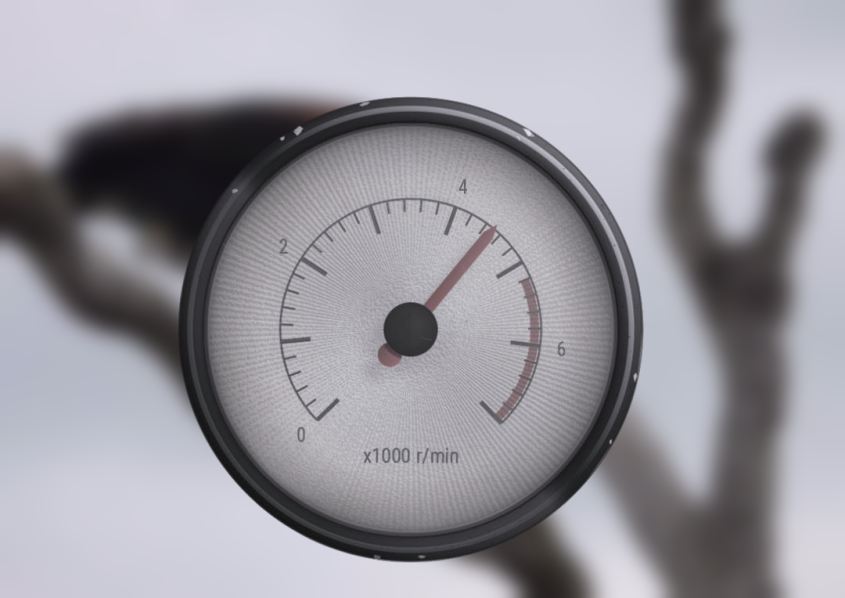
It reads value=4500 unit=rpm
